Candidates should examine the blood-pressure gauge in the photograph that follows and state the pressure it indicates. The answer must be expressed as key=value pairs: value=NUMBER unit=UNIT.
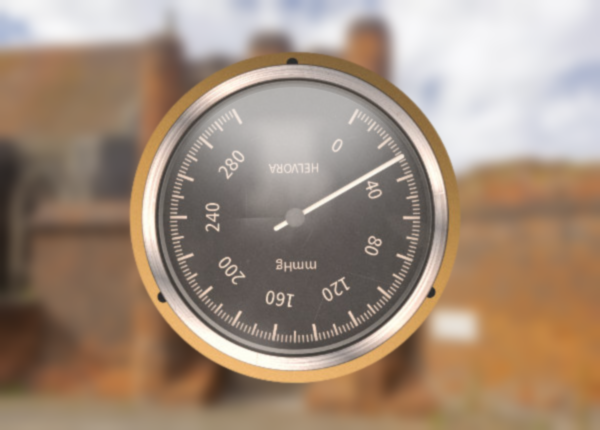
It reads value=30 unit=mmHg
